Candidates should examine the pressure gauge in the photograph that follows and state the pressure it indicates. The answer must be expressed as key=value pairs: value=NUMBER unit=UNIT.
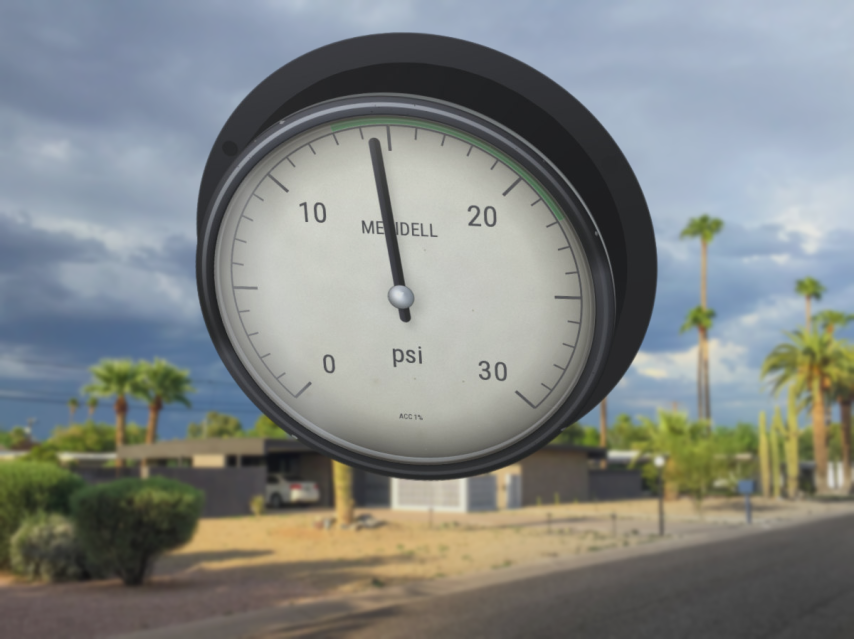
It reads value=14.5 unit=psi
